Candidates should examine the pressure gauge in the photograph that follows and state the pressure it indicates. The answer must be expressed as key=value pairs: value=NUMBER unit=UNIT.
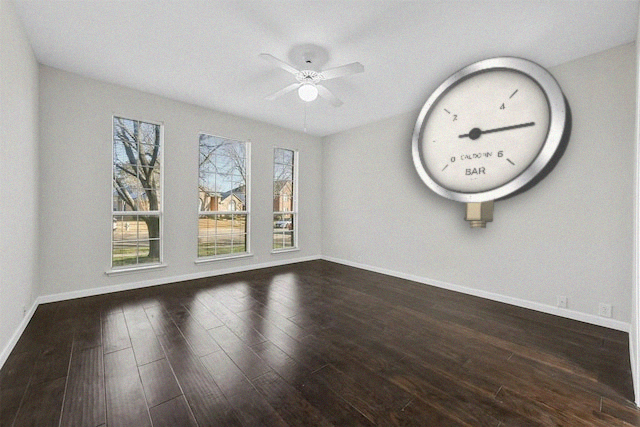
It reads value=5 unit=bar
